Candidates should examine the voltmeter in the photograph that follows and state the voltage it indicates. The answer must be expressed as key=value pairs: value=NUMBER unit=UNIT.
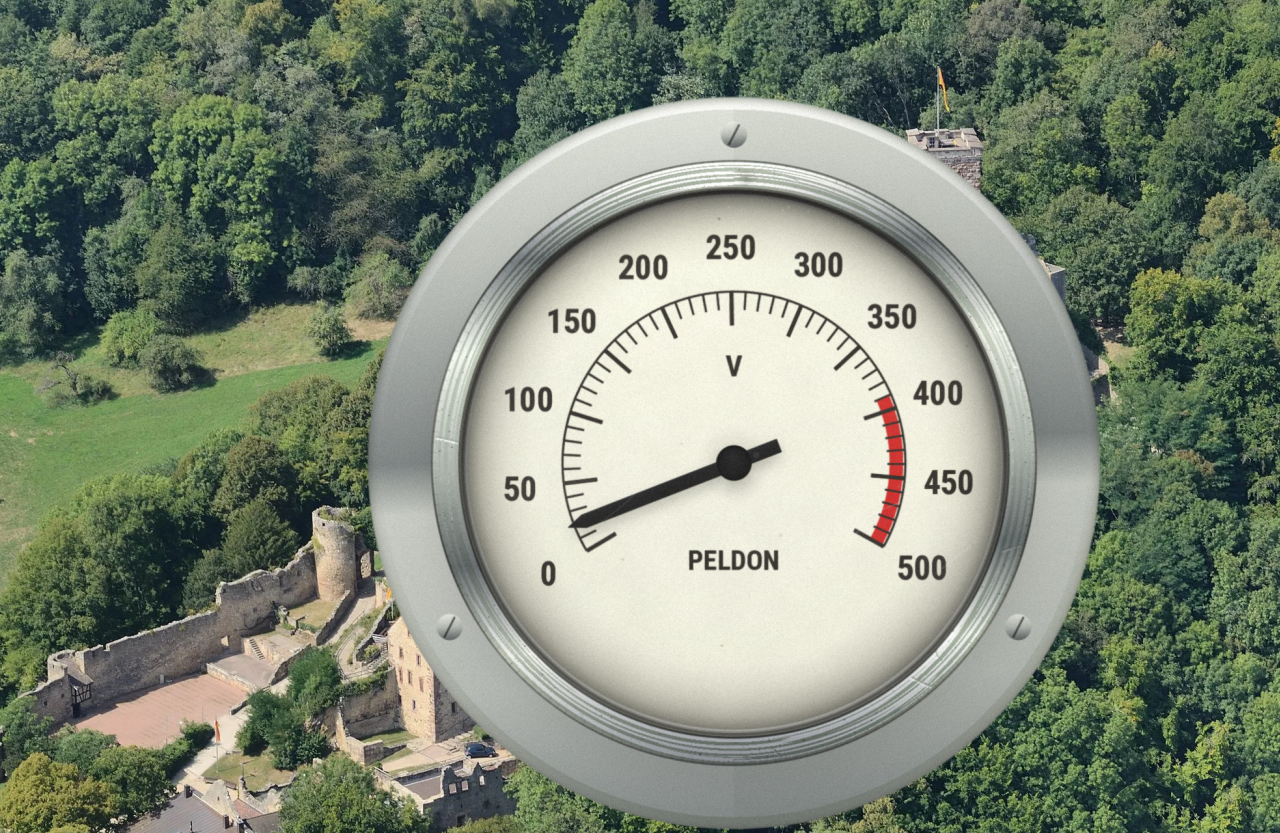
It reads value=20 unit=V
